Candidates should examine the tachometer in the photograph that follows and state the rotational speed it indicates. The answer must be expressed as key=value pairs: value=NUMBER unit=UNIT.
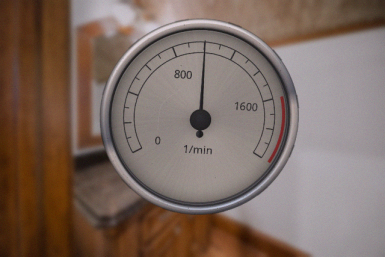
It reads value=1000 unit=rpm
